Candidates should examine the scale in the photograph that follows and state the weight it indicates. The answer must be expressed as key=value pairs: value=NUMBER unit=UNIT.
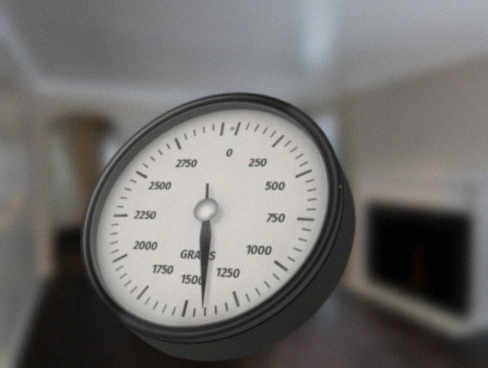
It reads value=1400 unit=g
